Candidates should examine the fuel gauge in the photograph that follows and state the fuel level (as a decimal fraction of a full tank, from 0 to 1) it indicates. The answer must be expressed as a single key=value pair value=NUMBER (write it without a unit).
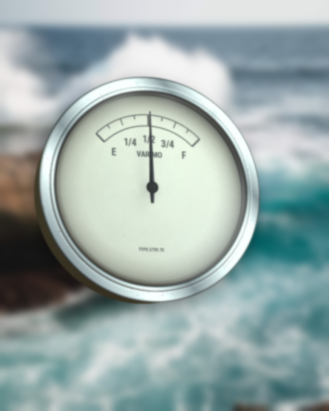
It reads value=0.5
